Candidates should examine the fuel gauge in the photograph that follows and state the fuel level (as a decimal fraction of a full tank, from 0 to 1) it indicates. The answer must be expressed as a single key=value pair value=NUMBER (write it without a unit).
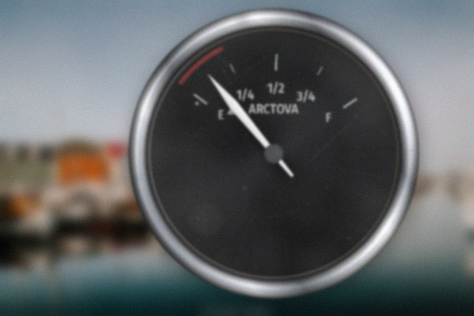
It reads value=0.125
